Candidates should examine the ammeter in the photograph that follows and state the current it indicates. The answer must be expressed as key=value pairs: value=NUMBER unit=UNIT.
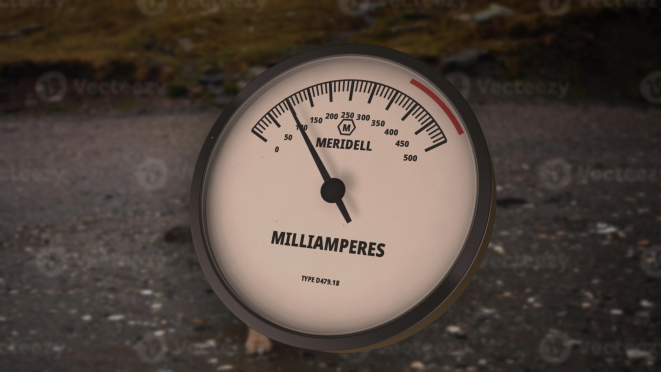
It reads value=100 unit=mA
